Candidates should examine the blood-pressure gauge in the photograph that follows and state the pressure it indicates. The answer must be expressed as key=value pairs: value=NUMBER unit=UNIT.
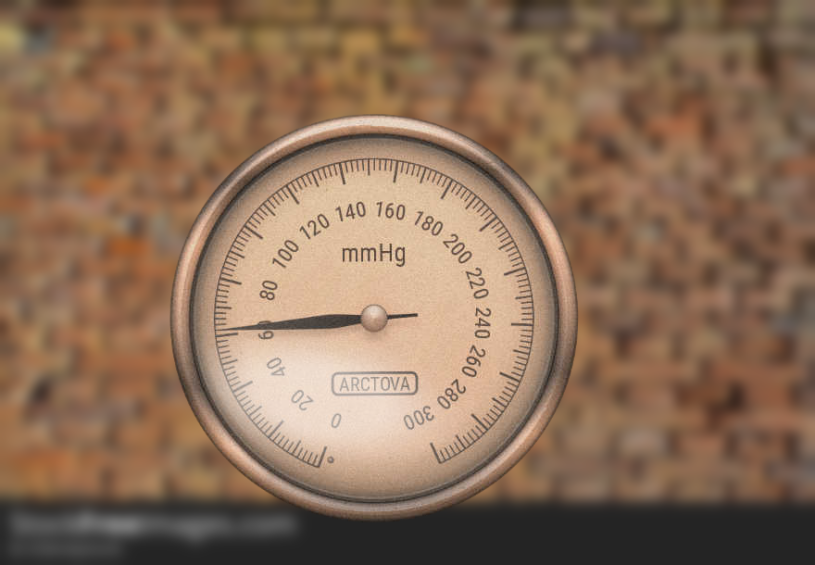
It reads value=62 unit=mmHg
